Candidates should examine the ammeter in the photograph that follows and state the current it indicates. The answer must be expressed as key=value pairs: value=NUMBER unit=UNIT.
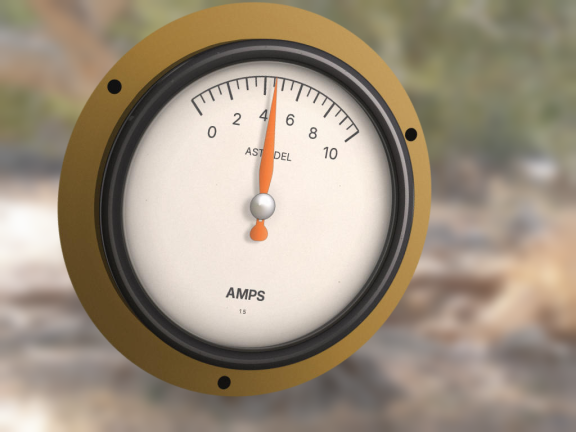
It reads value=4.5 unit=A
